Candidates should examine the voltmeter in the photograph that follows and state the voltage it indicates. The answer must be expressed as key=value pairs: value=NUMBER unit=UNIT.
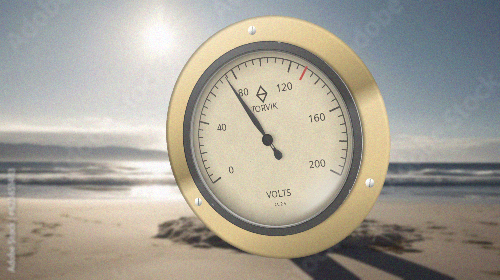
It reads value=75 unit=V
